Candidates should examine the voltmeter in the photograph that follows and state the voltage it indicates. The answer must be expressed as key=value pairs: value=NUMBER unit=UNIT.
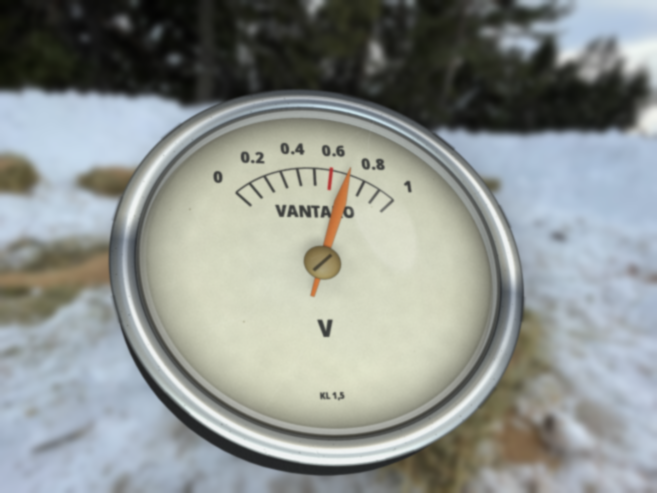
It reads value=0.7 unit=V
